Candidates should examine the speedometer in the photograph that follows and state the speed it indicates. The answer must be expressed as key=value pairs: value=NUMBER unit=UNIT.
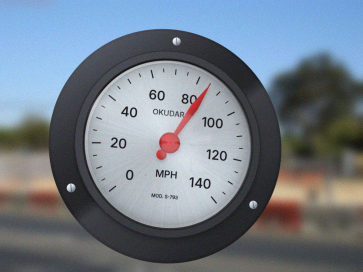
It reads value=85 unit=mph
